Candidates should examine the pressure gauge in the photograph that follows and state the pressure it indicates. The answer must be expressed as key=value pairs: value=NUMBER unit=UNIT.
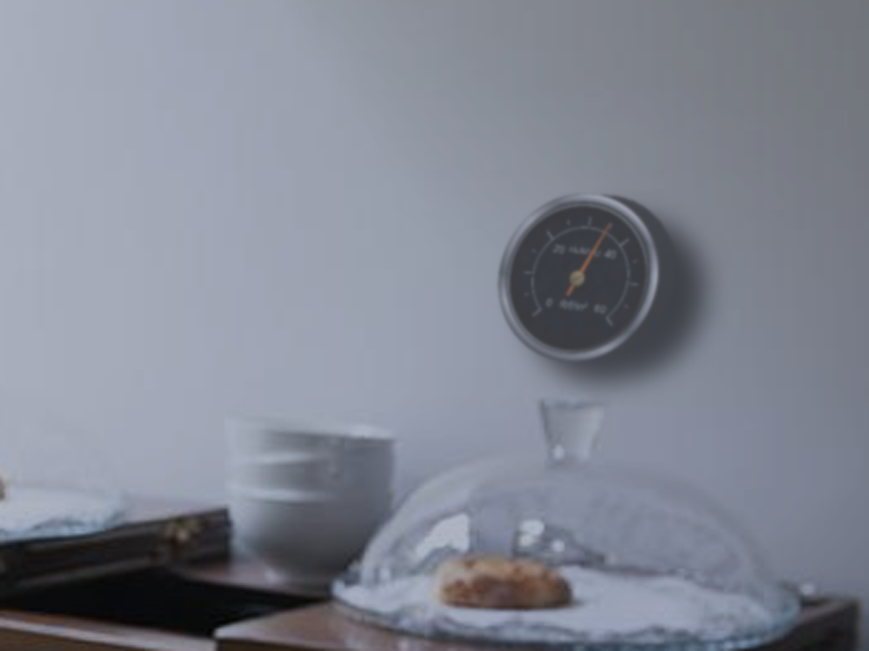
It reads value=35 unit=psi
